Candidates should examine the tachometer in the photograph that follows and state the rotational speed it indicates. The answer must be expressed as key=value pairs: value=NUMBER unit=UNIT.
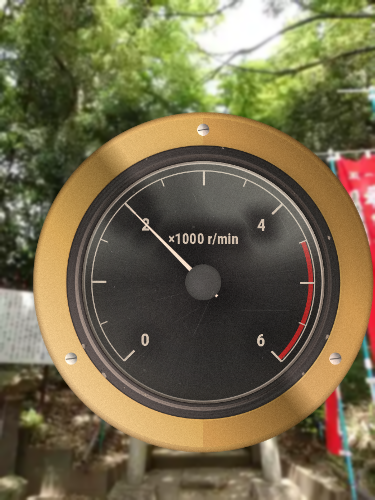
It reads value=2000 unit=rpm
